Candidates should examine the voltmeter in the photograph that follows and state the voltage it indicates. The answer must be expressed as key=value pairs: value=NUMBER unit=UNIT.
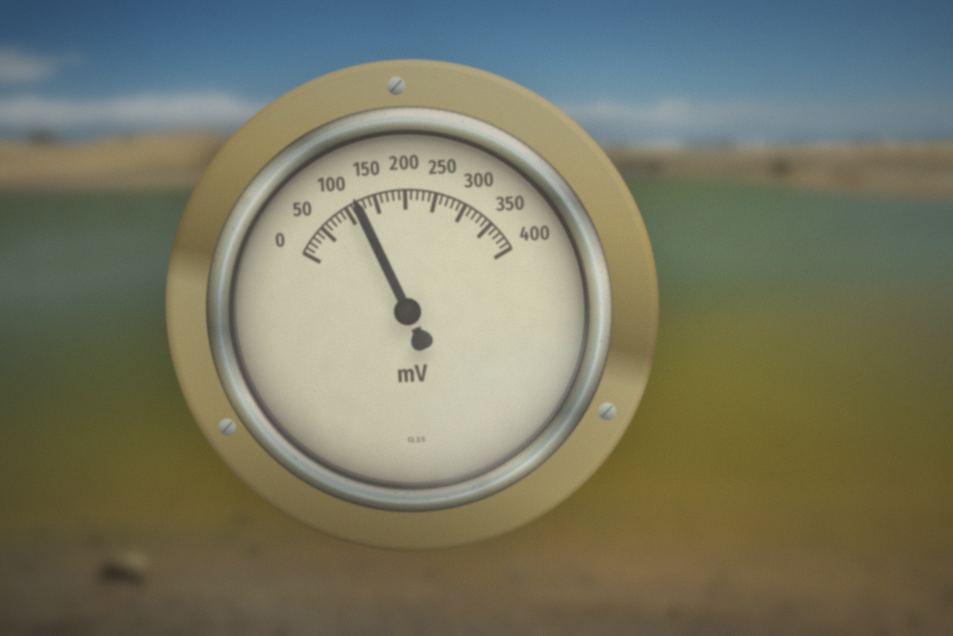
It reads value=120 unit=mV
